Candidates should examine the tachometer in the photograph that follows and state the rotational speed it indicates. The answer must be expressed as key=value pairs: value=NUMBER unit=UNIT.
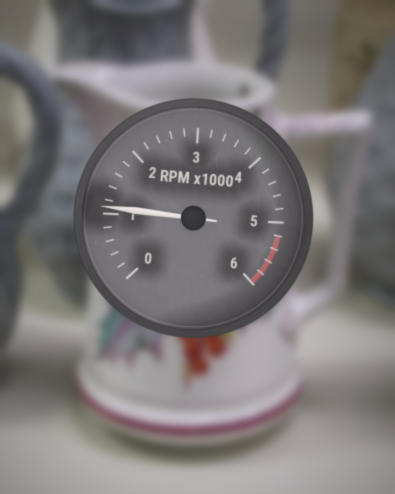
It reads value=1100 unit=rpm
